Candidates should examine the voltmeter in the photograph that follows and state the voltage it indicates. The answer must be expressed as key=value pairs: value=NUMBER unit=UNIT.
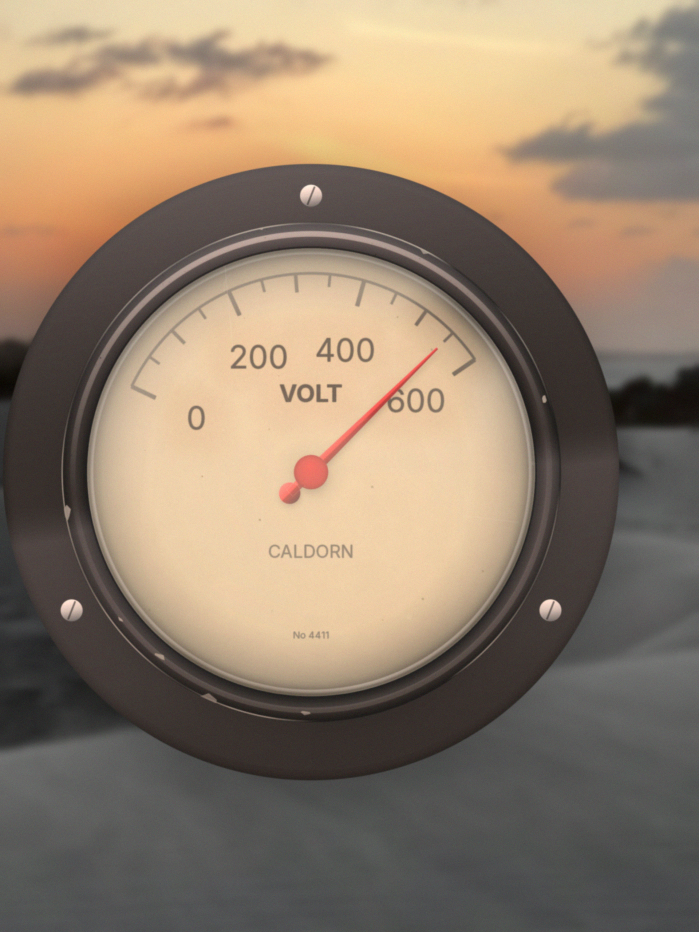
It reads value=550 unit=V
